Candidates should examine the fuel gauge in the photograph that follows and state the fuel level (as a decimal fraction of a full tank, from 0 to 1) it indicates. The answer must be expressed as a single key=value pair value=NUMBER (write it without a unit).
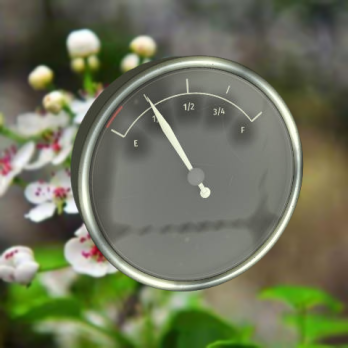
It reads value=0.25
